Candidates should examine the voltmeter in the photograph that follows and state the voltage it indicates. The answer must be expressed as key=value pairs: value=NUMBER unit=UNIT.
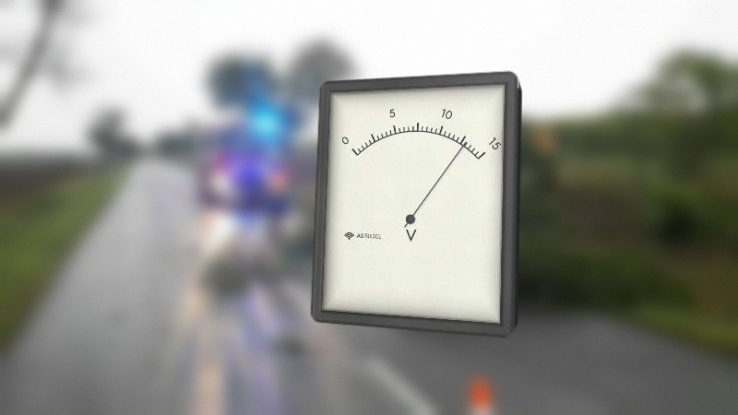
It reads value=13 unit=V
